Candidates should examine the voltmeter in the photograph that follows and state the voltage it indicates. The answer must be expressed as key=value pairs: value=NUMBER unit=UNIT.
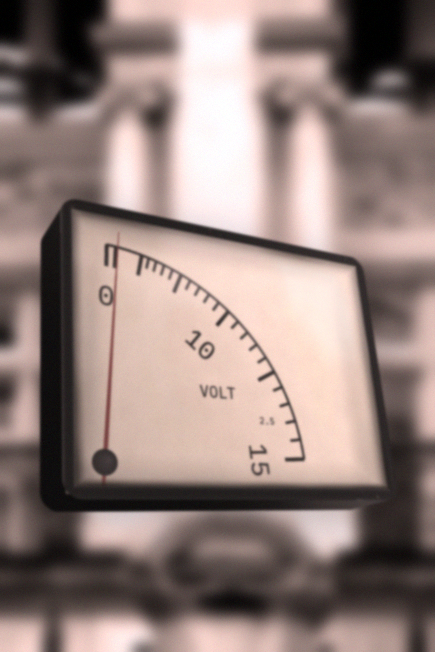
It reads value=2.5 unit=V
